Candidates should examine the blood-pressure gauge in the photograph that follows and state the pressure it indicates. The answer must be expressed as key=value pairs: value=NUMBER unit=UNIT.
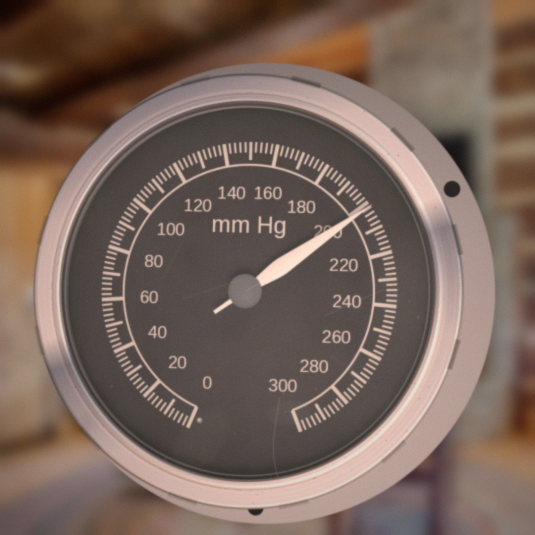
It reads value=202 unit=mmHg
